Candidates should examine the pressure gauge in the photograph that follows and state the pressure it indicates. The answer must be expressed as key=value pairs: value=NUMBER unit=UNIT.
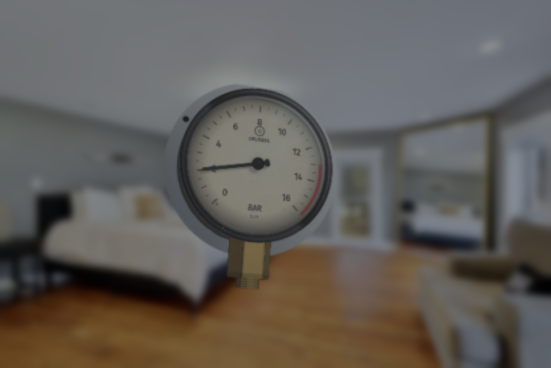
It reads value=2 unit=bar
